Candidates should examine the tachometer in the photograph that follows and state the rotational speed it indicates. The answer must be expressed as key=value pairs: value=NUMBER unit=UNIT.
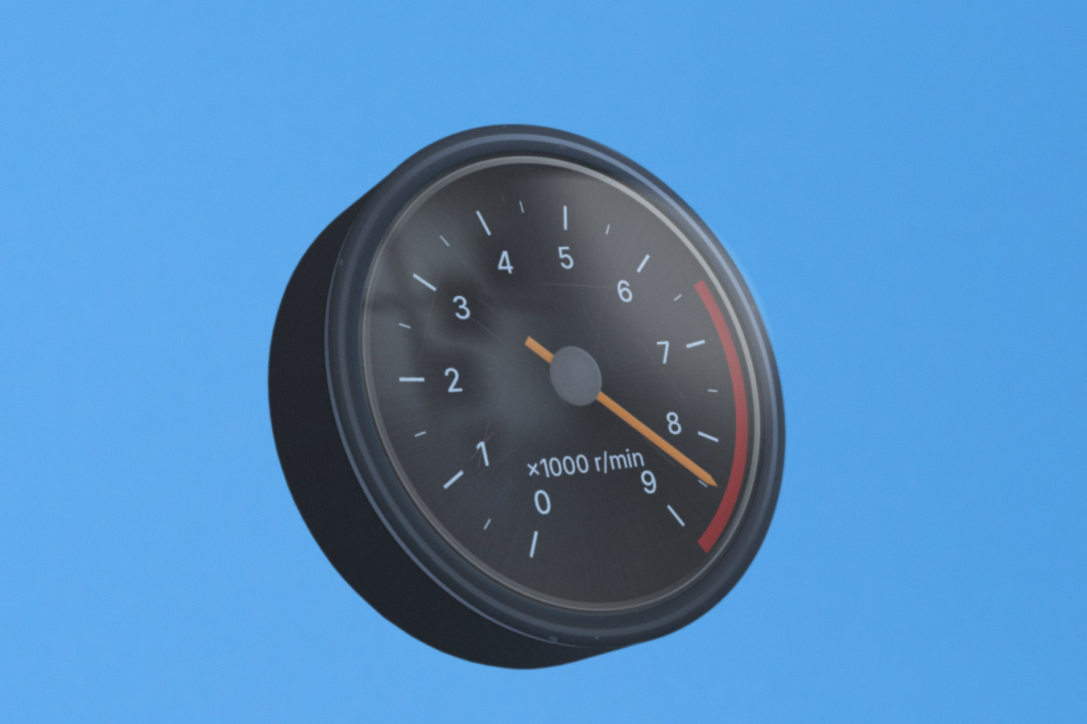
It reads value=8500 unit=rpm
